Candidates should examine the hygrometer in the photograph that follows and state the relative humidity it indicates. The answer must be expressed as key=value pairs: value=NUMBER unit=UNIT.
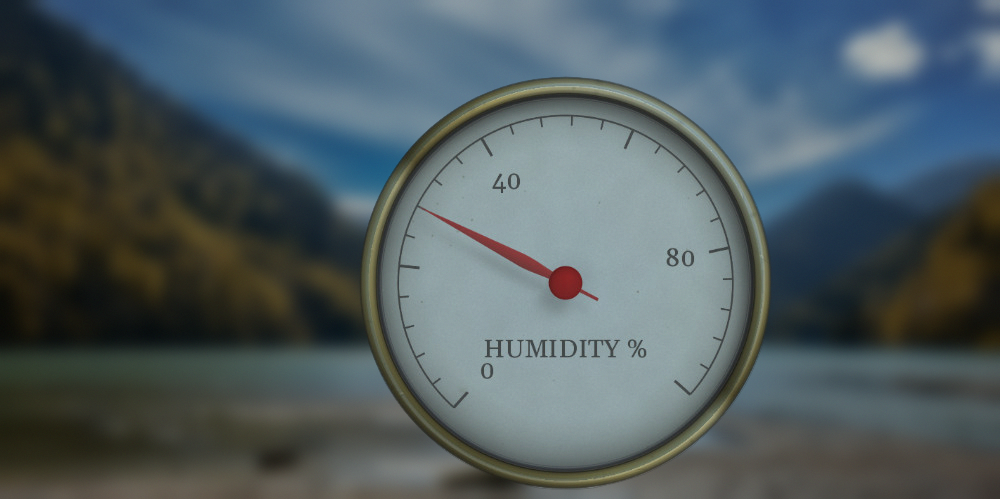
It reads value=28 unit=%
